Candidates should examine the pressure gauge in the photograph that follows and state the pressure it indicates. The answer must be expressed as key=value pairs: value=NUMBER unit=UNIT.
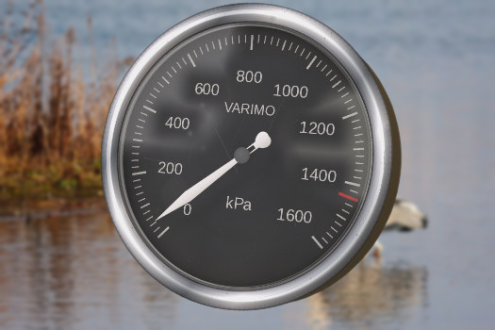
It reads value=40 unit=kPa
